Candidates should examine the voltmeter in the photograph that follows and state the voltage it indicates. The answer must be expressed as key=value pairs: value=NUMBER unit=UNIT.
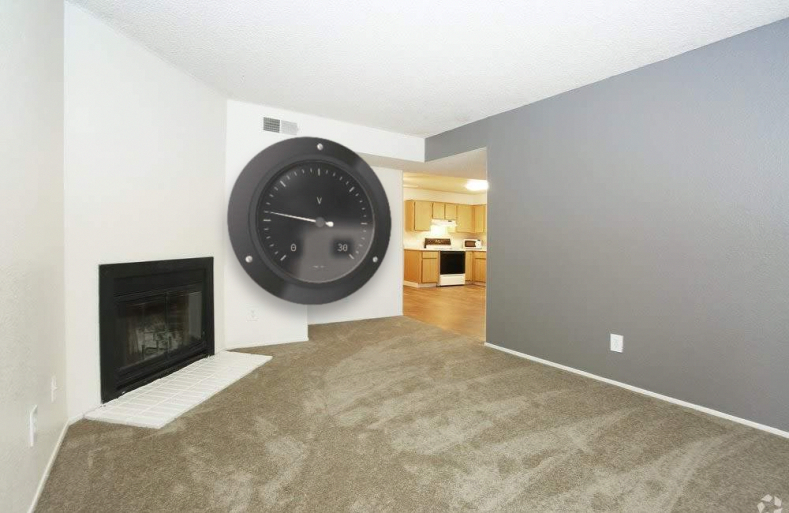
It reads value=6 unit=V
